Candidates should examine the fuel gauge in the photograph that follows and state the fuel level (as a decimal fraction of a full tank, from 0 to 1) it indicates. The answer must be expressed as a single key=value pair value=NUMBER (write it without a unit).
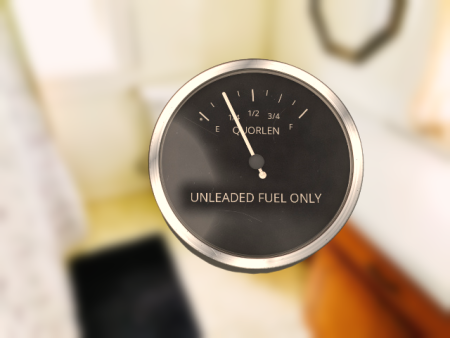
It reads value=0.25
